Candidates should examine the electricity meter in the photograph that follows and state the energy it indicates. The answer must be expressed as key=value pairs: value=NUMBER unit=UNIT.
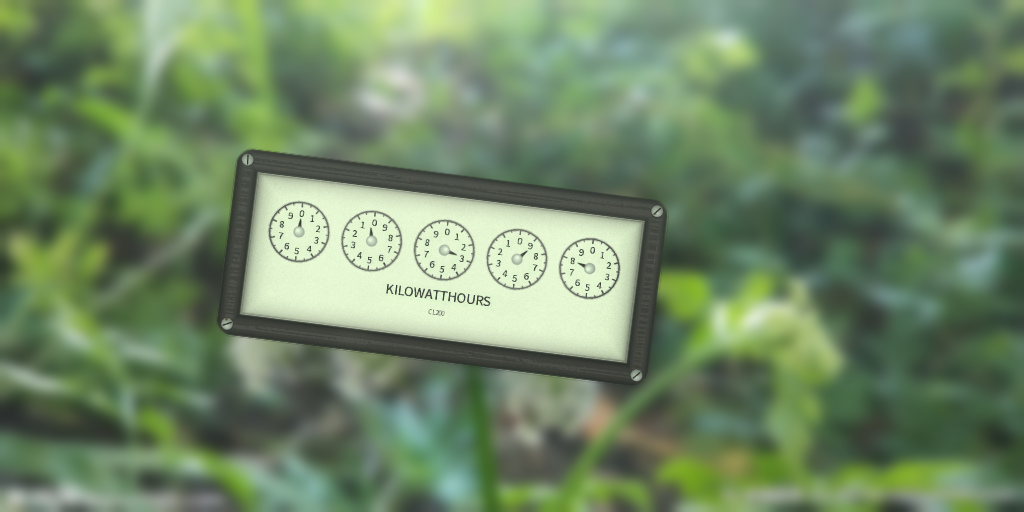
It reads value=288 unit=kWh
